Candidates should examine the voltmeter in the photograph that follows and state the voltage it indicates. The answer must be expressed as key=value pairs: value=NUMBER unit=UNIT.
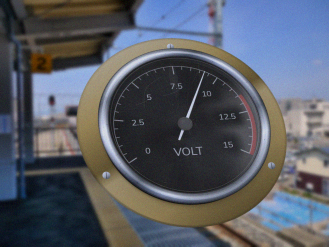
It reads value=9.25 unit=V
